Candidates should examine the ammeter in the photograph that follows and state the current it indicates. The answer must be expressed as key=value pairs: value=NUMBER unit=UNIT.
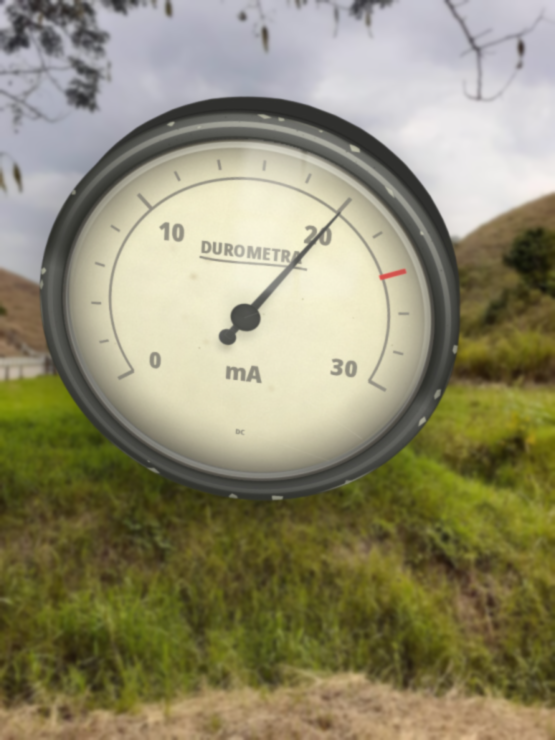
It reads value=20 unit=mA
